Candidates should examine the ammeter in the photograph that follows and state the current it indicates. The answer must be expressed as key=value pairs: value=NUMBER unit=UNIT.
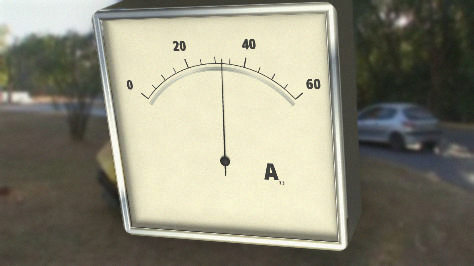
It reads value=32.5 unit=A
